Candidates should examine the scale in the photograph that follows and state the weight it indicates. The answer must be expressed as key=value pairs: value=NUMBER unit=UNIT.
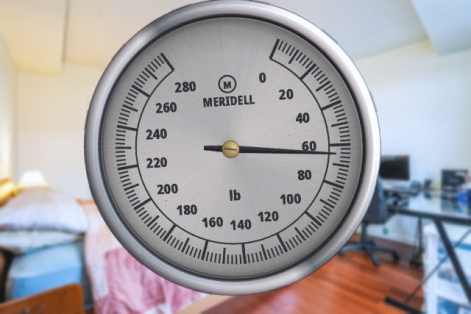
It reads value=64 unit=lb
